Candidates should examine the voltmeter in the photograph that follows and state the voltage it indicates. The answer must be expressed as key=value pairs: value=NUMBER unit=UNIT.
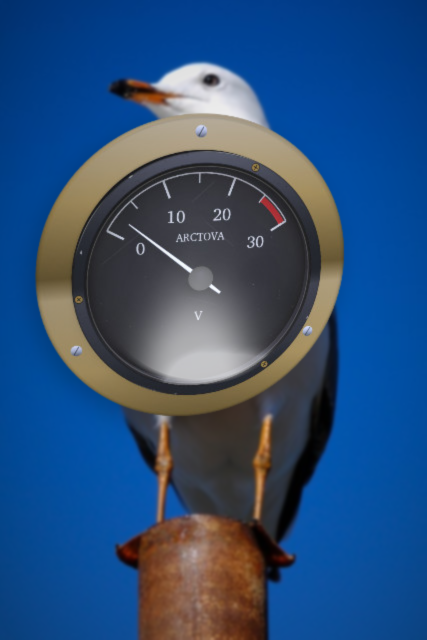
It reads value=2.5 unit=V
